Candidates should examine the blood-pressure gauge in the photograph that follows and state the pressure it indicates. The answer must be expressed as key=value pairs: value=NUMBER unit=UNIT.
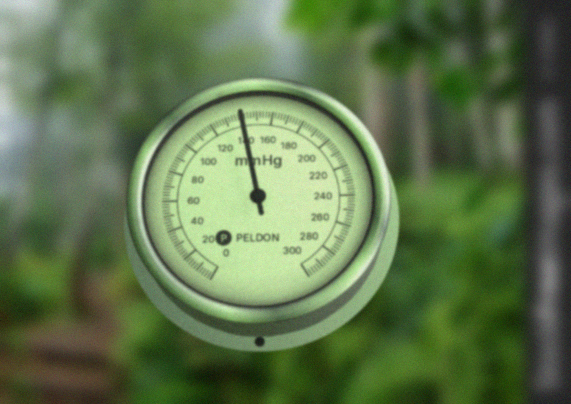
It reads value=140 unit=mmHg
